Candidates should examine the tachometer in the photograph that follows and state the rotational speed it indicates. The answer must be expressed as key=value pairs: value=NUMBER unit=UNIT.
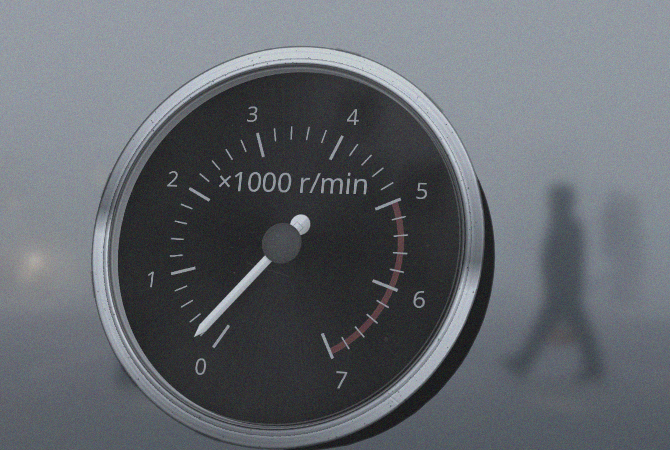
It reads value=200 unit=rpm
